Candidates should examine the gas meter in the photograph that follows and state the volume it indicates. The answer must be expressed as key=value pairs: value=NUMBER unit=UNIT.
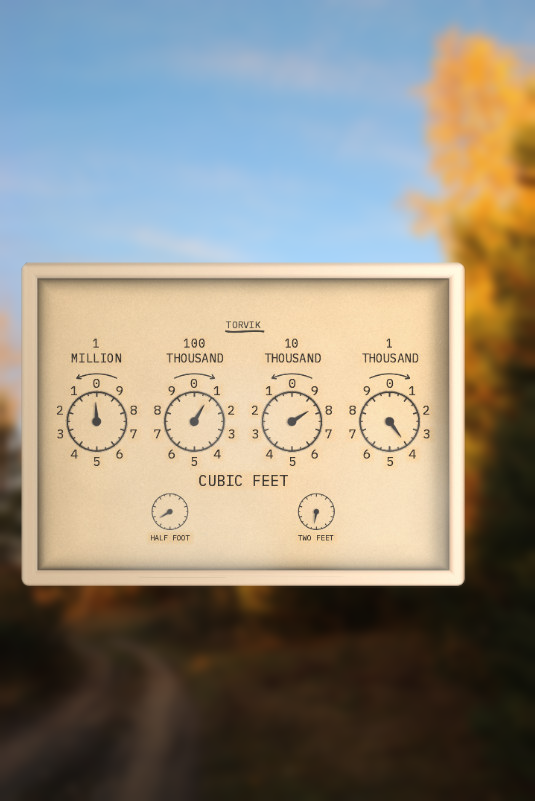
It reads value=8400 unit=ft³
